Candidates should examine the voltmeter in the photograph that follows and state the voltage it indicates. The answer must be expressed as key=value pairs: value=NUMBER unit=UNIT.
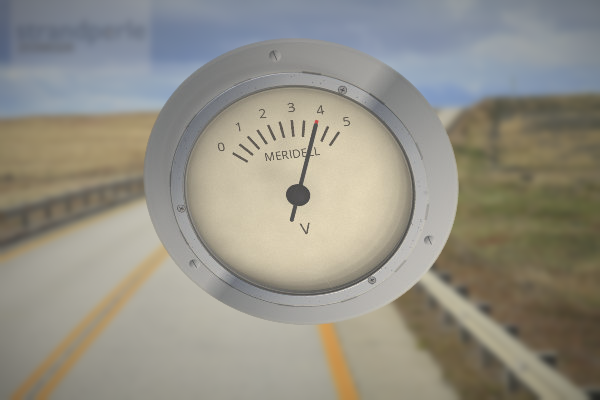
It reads value=4 unit=V
